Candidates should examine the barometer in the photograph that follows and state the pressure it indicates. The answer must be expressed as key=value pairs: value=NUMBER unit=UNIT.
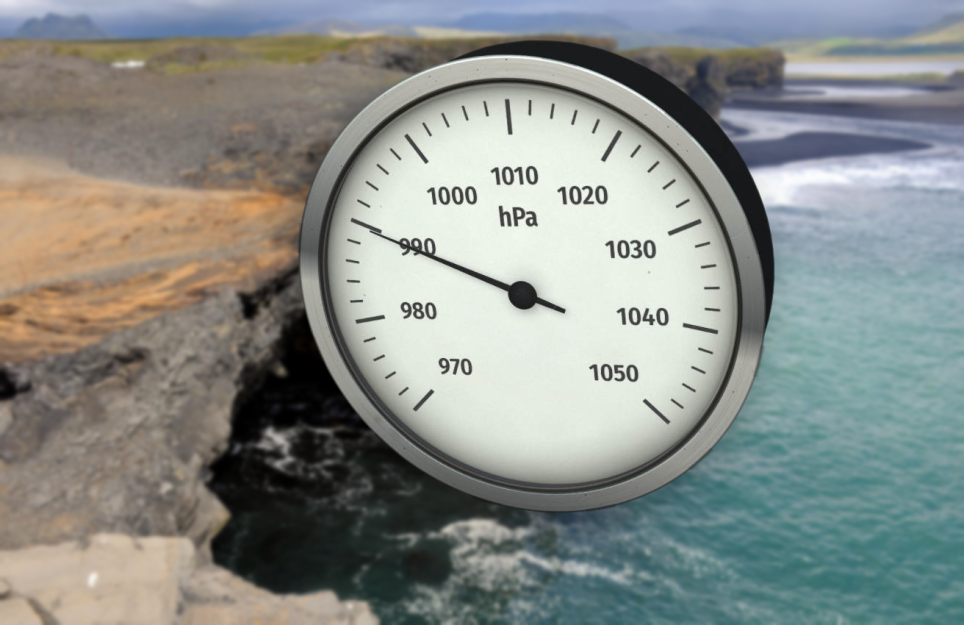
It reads value=990 unit=hPa
